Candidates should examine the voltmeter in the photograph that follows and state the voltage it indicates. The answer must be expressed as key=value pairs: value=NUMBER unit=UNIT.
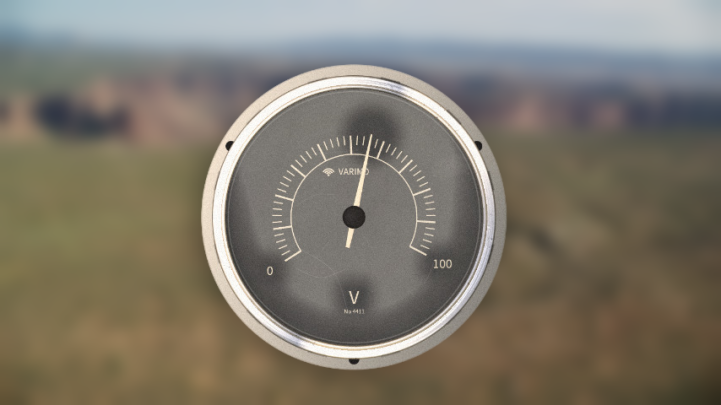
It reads value=56 unit=V
